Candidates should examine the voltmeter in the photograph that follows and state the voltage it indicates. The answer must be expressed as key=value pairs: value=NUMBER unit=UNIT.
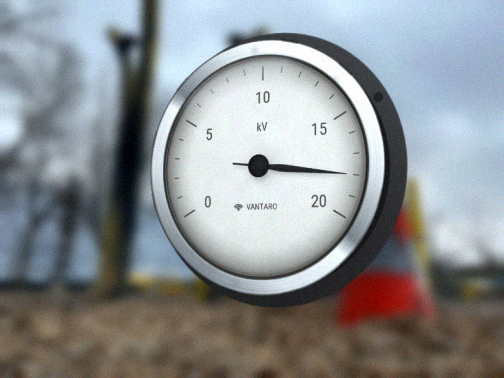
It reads value=18 unit=kV
